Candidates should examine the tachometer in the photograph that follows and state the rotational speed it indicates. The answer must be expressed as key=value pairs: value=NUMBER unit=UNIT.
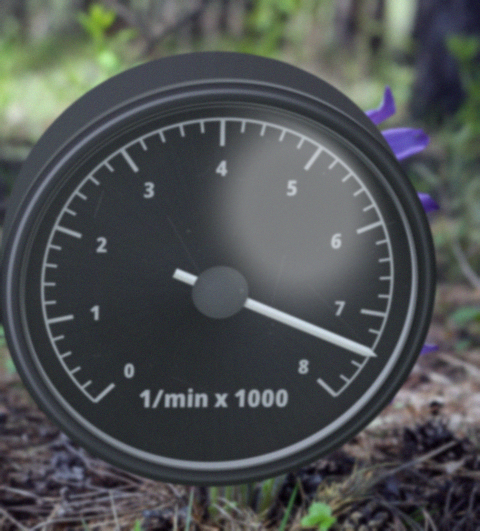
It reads value=7400 unit=rpm
